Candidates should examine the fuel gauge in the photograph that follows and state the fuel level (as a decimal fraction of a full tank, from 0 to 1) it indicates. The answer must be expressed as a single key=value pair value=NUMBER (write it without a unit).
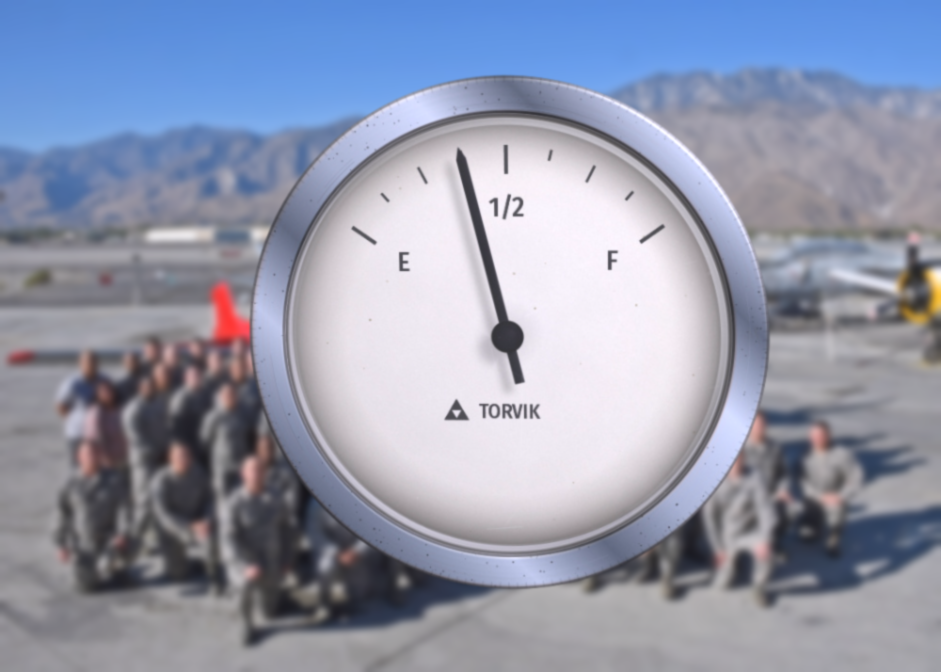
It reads value=0.375
